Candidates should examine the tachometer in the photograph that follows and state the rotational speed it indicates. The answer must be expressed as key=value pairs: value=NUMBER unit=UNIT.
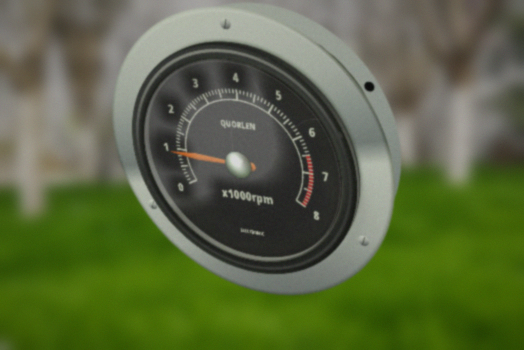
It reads value=1000 unit=rpm
